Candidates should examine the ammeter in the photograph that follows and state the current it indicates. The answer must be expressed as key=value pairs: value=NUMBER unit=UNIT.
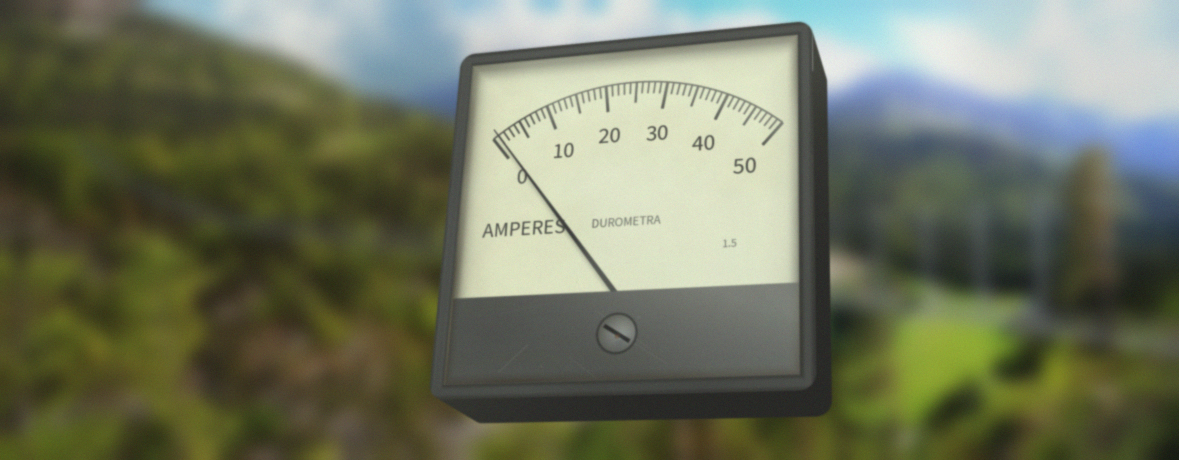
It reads value=1 unit=A
